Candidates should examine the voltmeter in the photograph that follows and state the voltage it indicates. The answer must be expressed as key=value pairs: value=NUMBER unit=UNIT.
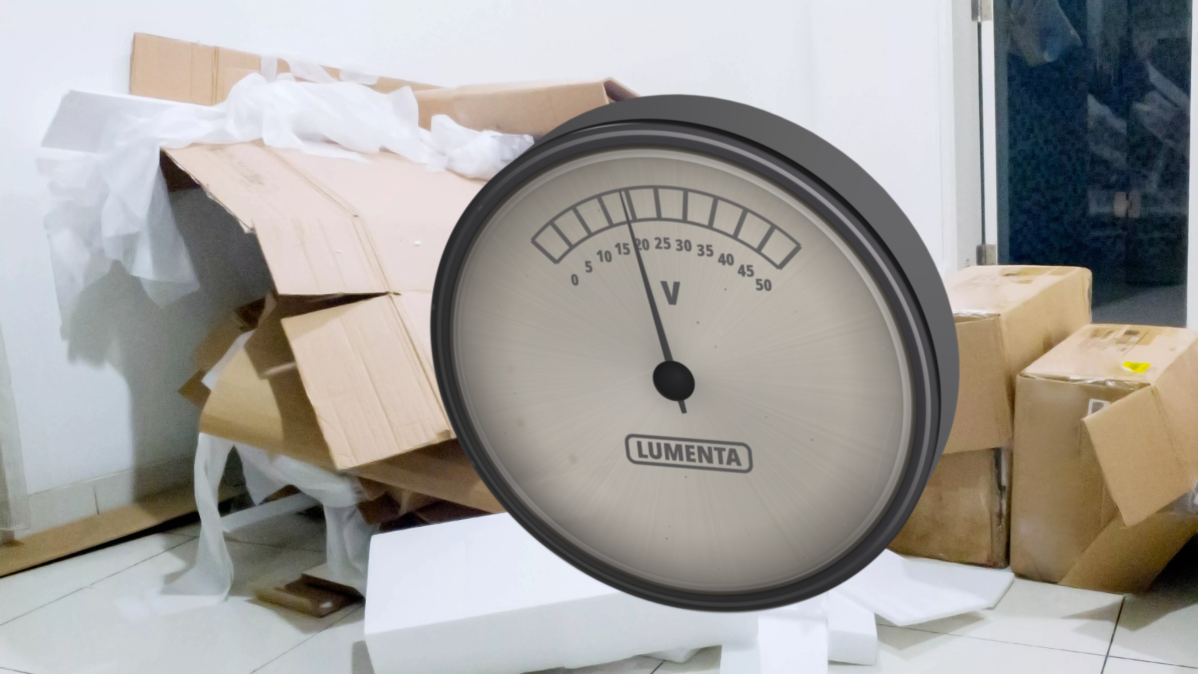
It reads value=20 unit=V
